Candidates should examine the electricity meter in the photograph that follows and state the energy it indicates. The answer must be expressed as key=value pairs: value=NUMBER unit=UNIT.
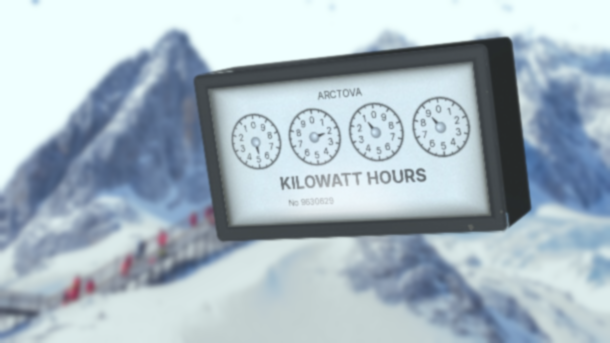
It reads value=5209 unit=kWh
